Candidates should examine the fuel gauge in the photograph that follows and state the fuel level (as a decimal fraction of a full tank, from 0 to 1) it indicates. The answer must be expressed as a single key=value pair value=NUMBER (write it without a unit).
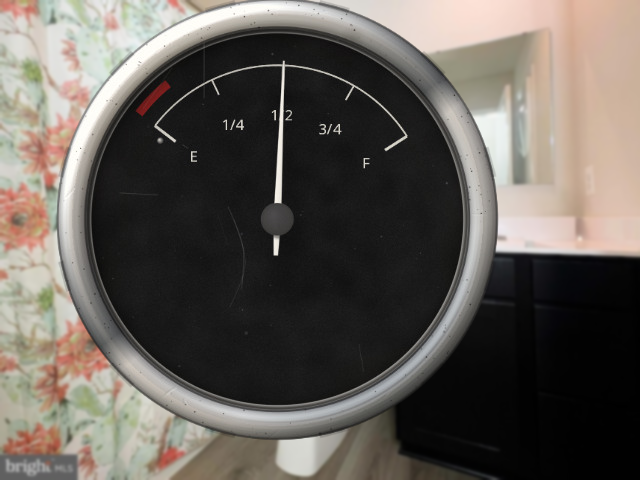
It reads value=0.5
